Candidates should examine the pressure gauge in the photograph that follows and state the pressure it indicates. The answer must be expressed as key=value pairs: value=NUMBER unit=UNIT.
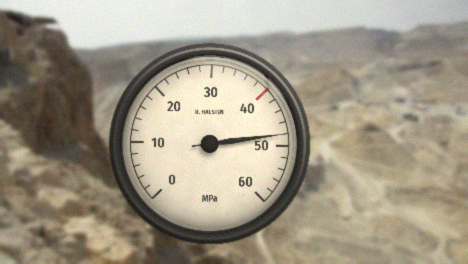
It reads value=48 unit=MPa
